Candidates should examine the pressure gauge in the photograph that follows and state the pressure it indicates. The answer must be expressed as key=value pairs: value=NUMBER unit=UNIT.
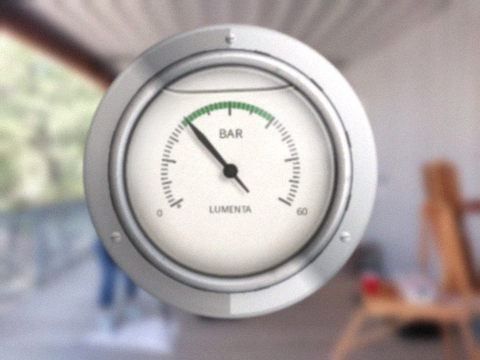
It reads value=20 unit=bar
